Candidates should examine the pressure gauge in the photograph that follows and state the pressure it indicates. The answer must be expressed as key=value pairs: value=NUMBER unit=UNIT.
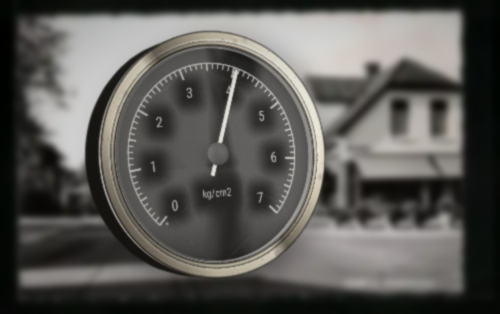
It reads value=4 unit=kg/cm²
